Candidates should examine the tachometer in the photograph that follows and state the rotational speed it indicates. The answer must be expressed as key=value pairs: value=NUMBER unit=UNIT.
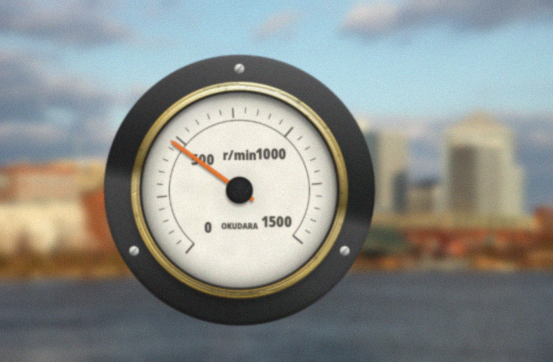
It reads value=475 unit=rpm
